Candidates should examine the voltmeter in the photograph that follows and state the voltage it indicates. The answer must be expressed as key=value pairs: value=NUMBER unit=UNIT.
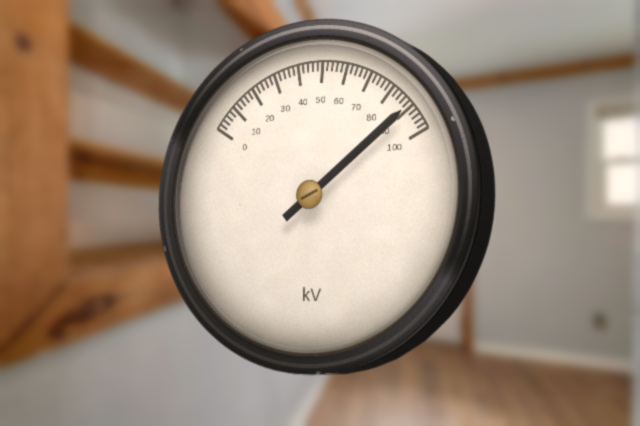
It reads value=90 unit=kV
